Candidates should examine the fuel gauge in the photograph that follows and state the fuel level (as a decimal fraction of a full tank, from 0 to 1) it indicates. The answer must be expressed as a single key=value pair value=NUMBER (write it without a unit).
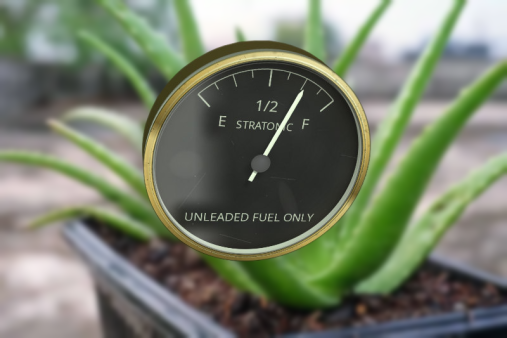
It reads value=0.75
